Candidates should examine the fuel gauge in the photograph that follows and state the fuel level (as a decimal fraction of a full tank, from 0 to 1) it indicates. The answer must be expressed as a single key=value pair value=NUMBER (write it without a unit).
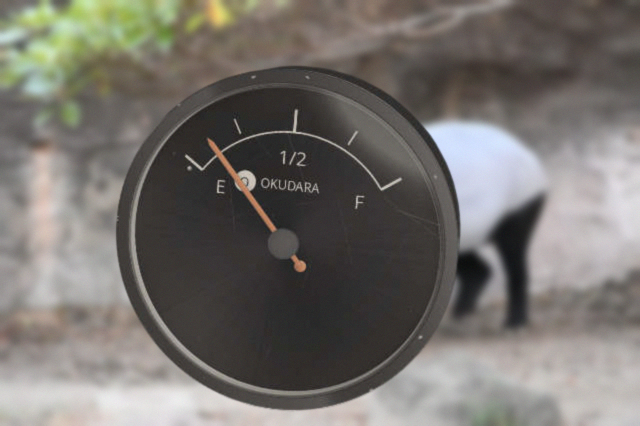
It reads value=0.125
